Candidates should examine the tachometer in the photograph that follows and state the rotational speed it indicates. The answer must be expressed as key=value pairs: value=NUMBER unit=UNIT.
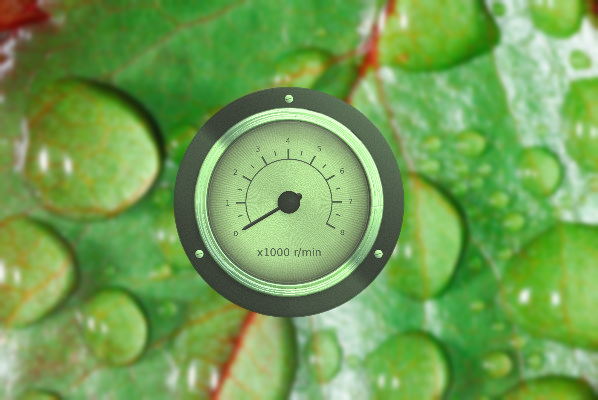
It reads value=0 unit=rpm
